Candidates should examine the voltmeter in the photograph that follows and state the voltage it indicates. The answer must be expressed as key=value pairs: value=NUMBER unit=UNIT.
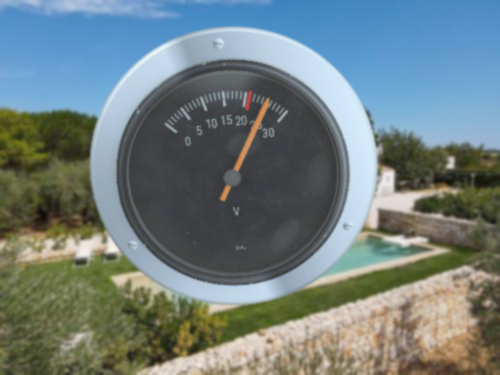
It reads value=25 unit=V
